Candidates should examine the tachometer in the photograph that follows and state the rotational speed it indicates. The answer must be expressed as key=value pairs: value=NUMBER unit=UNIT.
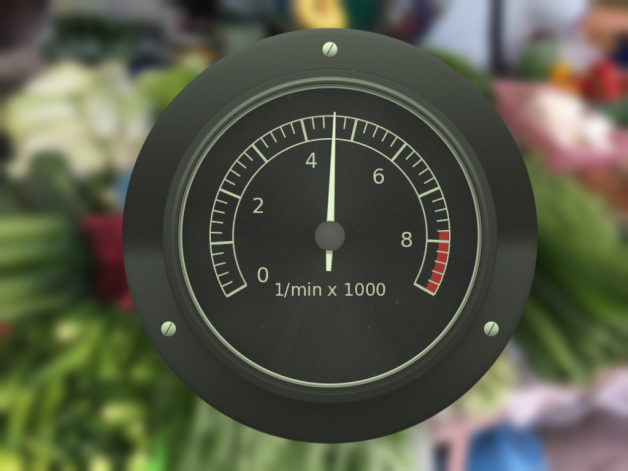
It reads value=4600 unit=rpm
